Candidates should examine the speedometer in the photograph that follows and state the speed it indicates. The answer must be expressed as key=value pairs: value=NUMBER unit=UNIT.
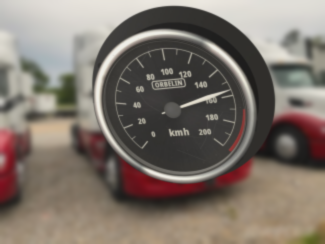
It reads value=155 unit=km/h
